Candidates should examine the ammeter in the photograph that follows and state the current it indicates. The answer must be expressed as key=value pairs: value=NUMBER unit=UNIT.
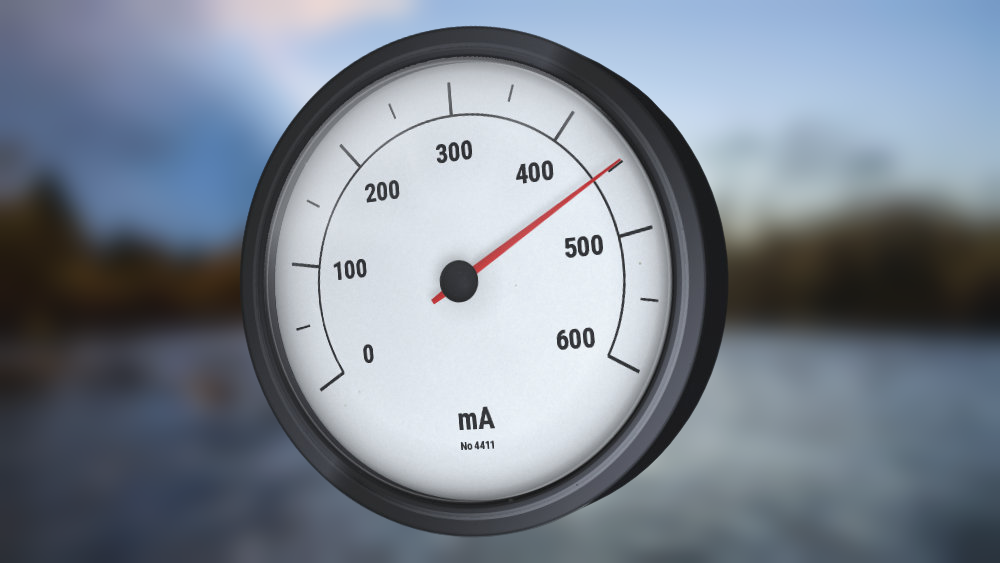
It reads value=450 unit=mA
